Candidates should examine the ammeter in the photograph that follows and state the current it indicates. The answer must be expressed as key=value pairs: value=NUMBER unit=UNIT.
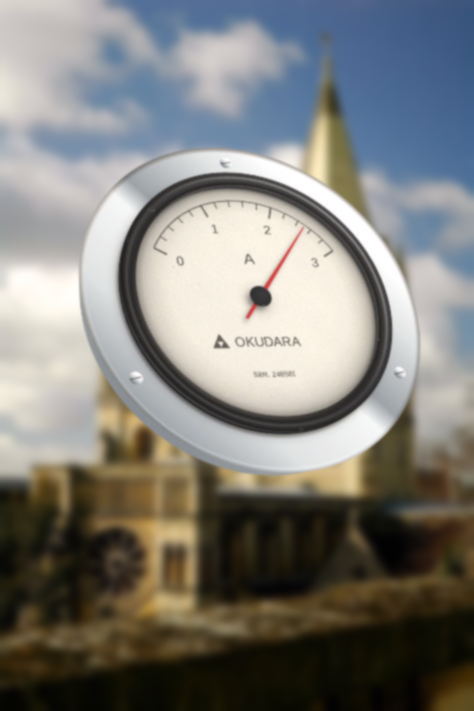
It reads value=2.5 unit=A
